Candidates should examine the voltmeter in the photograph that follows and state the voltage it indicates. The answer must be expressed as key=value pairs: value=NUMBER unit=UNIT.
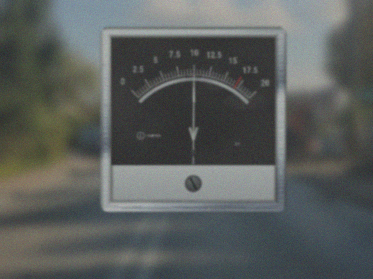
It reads value=10 unit=V
